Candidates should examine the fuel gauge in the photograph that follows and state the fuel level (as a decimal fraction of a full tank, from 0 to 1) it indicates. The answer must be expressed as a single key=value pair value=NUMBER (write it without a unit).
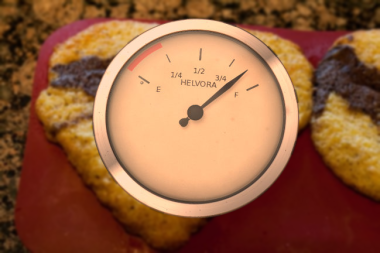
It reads value=0.875
